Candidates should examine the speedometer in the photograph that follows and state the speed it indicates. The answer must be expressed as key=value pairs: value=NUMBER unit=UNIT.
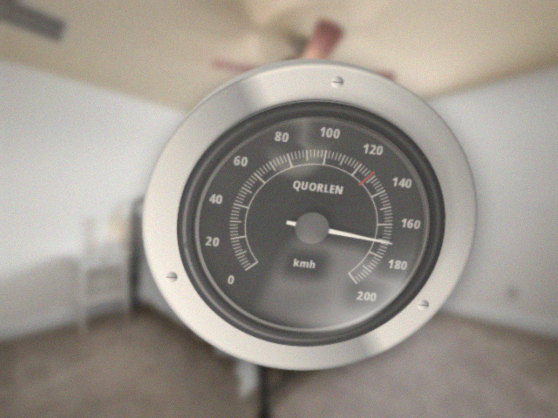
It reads value=170 unit=km/h
